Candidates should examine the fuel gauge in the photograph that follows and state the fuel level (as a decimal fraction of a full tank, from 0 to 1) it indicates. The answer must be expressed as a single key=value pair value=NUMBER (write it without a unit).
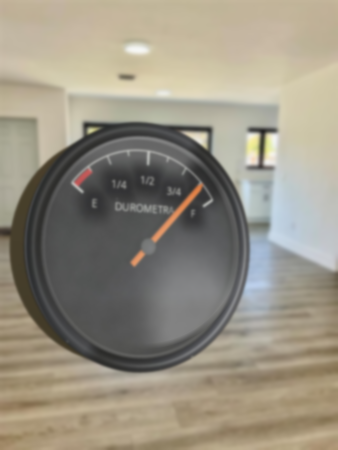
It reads value=0.875
